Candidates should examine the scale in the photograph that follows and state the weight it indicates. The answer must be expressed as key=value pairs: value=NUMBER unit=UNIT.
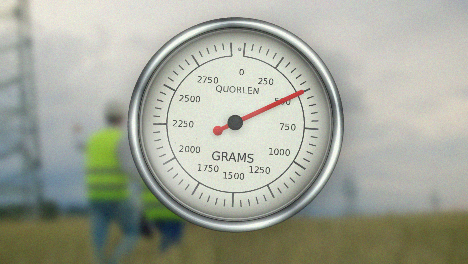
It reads value=500 unit=g
